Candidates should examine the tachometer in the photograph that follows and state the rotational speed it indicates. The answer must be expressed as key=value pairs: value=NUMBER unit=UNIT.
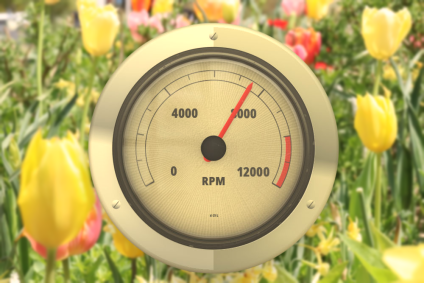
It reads value=7500 unit=rpm
